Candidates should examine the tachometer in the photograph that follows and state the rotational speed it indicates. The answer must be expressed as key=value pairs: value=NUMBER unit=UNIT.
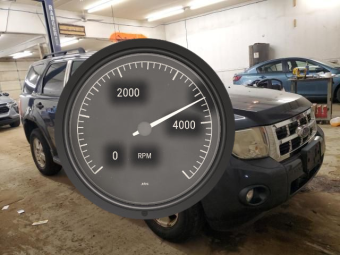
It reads value=3600 unit=rpm
